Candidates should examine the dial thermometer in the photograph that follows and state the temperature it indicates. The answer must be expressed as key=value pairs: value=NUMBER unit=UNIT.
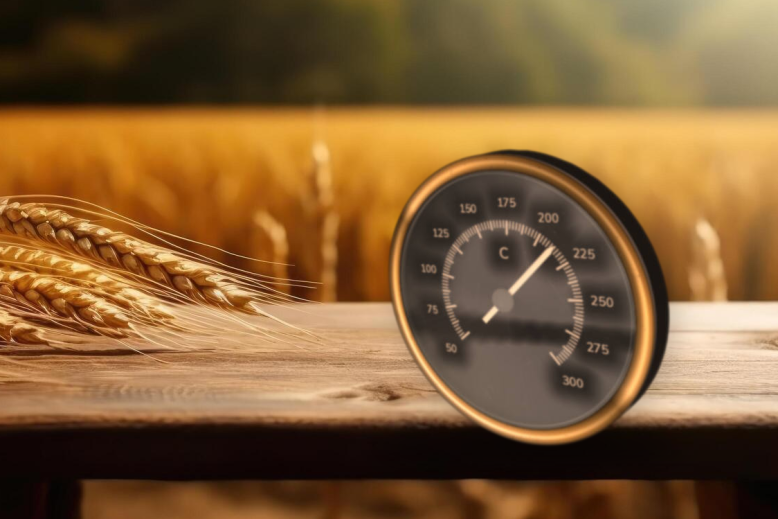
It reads value=212.5 unit=°C
